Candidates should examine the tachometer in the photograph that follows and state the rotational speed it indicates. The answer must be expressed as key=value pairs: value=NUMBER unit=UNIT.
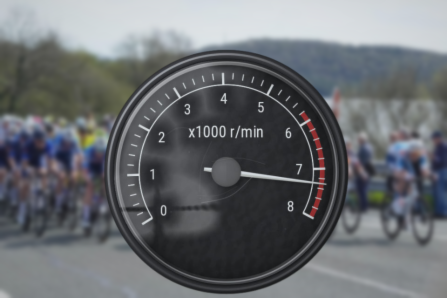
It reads value=7300 unit=rpm
